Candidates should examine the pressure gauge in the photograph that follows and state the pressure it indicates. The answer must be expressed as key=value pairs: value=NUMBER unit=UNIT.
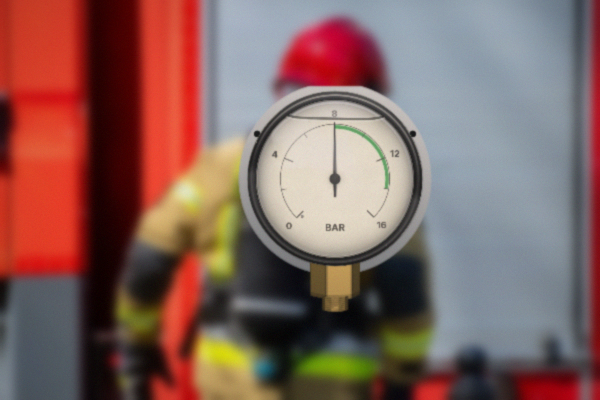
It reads value=8 unit=bar
